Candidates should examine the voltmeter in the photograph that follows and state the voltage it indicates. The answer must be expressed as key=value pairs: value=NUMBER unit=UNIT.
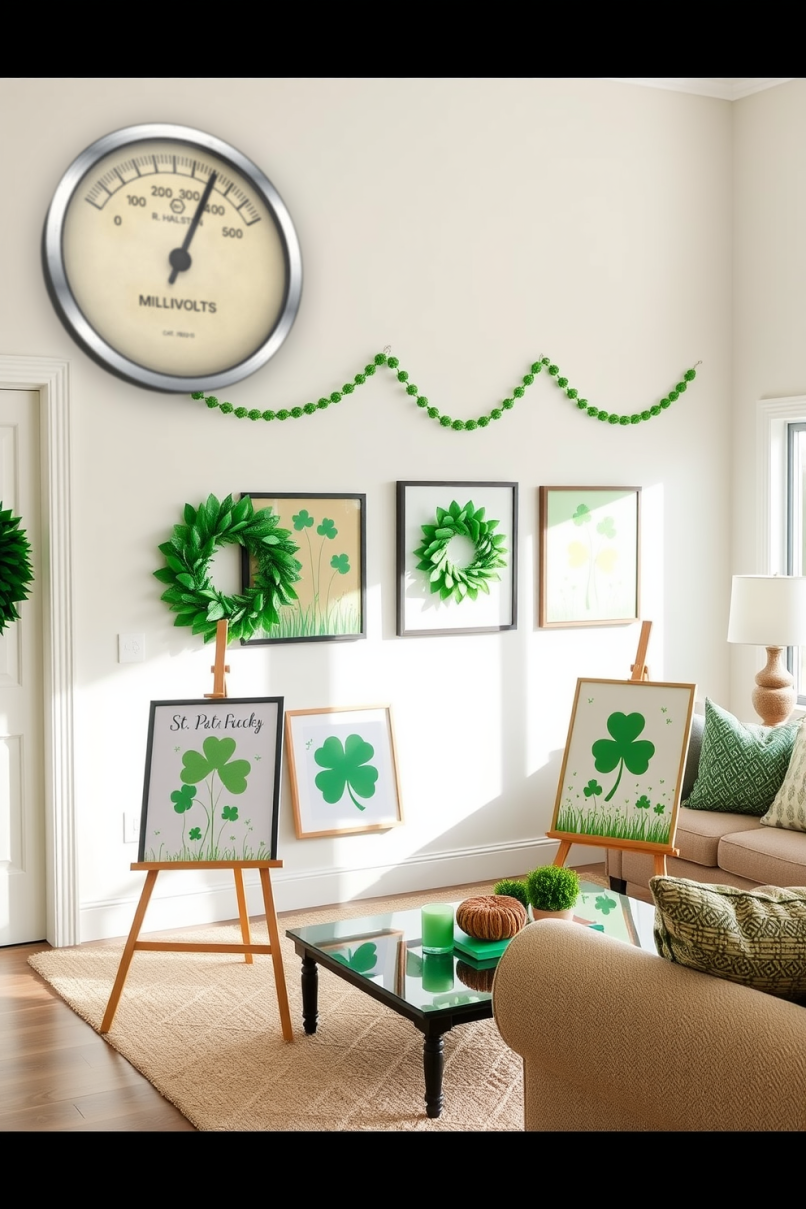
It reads value=350 unit=mV
